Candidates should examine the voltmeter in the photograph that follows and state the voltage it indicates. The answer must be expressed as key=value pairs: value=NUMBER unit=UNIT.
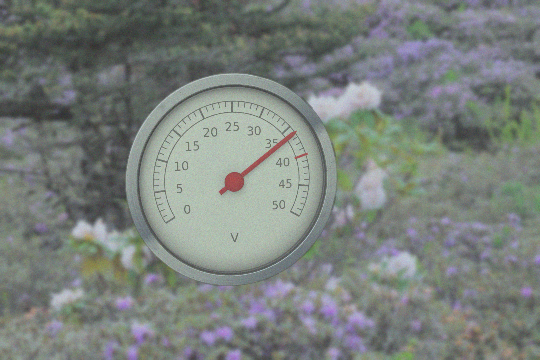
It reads value=36 unit=V
